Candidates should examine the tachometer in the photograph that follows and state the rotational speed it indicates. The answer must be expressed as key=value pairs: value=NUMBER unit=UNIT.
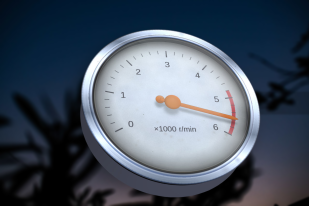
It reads value=5600 unit=rpm
